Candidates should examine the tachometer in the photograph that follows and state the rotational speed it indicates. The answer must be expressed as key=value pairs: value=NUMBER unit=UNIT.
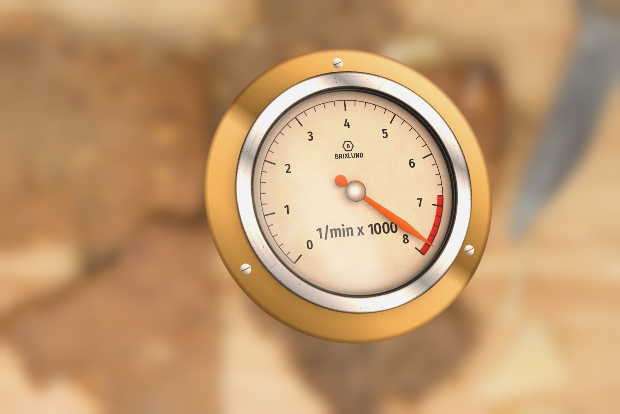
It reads value=7800 unit=rpm
